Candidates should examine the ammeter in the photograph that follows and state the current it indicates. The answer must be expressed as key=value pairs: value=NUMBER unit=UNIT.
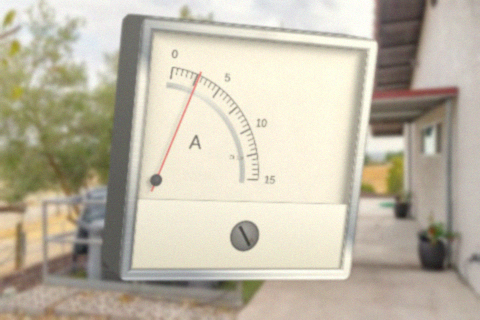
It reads value=2.5 unit=A
